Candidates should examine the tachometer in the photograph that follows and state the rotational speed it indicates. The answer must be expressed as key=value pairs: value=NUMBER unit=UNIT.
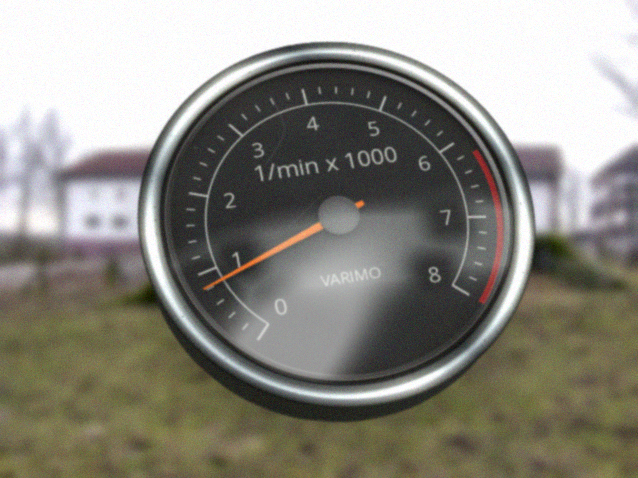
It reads value=800 unit=rpm
